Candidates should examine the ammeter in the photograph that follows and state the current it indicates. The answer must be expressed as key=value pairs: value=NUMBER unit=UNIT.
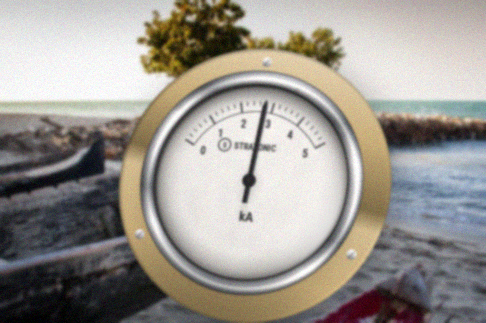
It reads value=2.8 unit=kA
